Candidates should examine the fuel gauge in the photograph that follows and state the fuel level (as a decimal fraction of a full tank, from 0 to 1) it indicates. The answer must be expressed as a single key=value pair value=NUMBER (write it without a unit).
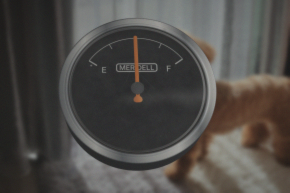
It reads value=0.5
